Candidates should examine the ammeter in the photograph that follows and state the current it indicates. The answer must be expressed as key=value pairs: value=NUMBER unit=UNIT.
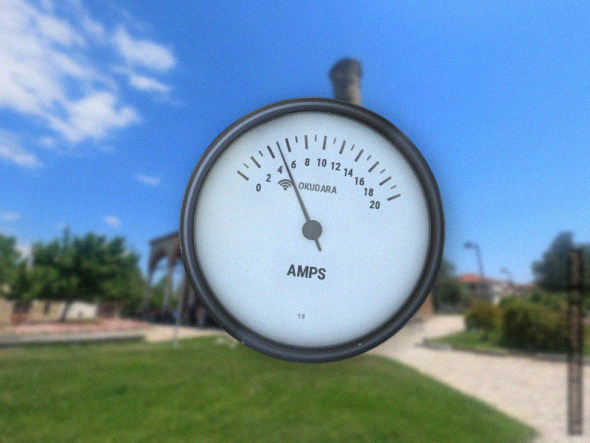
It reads value=5 unit=A
